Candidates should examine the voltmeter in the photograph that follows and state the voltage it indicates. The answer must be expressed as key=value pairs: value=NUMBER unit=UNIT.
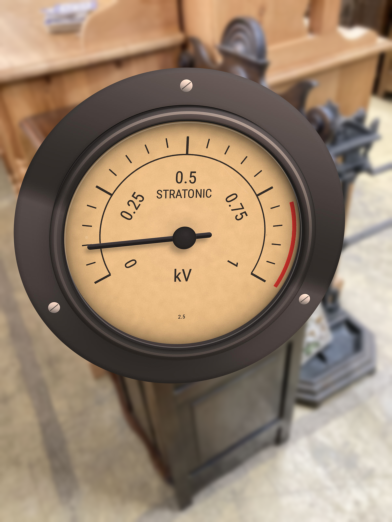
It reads value=0.1 unit=kV
